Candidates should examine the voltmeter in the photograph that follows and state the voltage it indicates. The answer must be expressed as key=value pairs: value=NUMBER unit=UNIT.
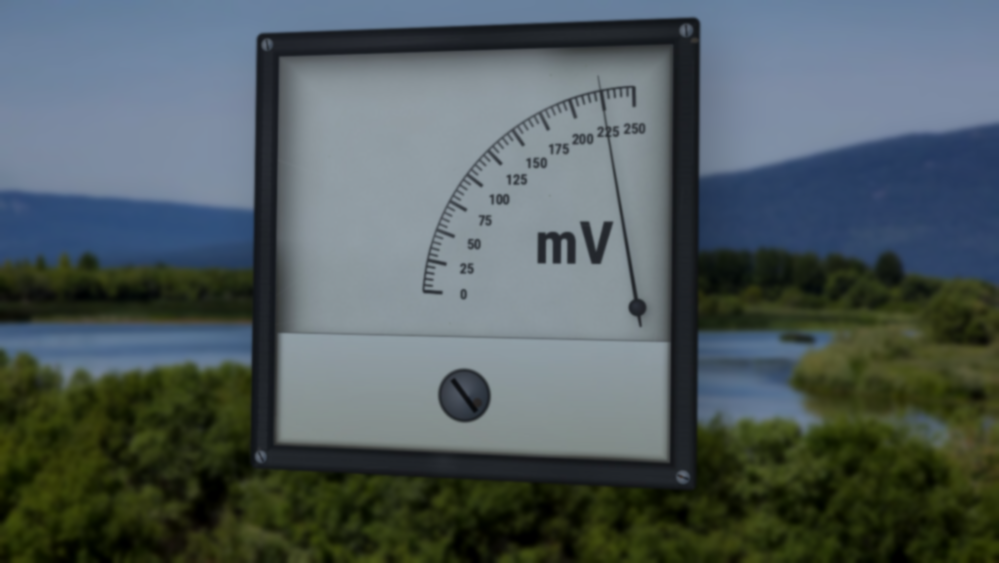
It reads value=225 unit=mV
